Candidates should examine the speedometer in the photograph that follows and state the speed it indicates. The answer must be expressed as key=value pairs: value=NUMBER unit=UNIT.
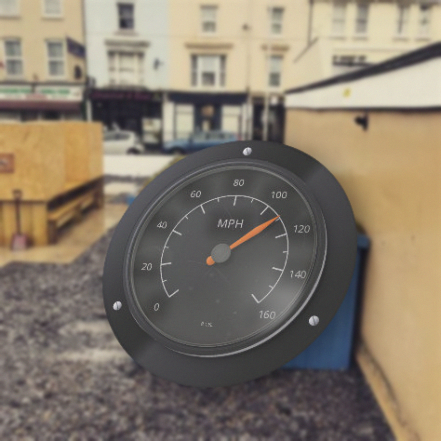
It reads value=110 unit=mph
